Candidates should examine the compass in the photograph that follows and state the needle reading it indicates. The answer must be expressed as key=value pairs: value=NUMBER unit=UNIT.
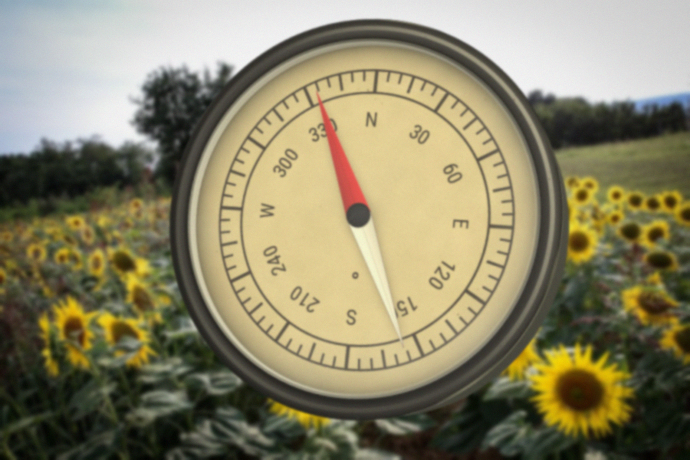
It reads value=335 unit=°
